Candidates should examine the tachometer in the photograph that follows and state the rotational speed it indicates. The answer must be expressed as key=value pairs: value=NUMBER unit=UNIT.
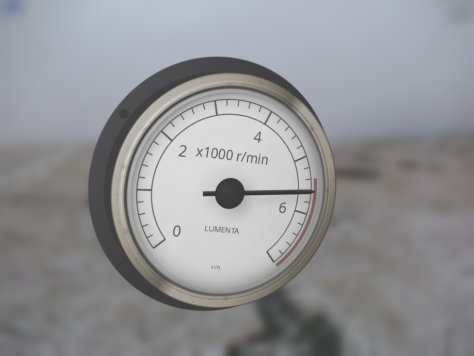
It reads value=5600 unit=rpm
